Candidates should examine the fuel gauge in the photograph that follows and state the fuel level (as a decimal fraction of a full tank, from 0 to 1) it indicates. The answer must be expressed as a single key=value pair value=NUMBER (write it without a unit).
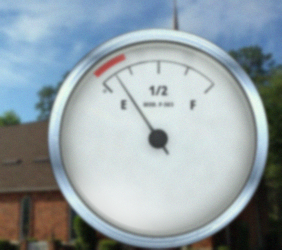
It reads value=0.125
